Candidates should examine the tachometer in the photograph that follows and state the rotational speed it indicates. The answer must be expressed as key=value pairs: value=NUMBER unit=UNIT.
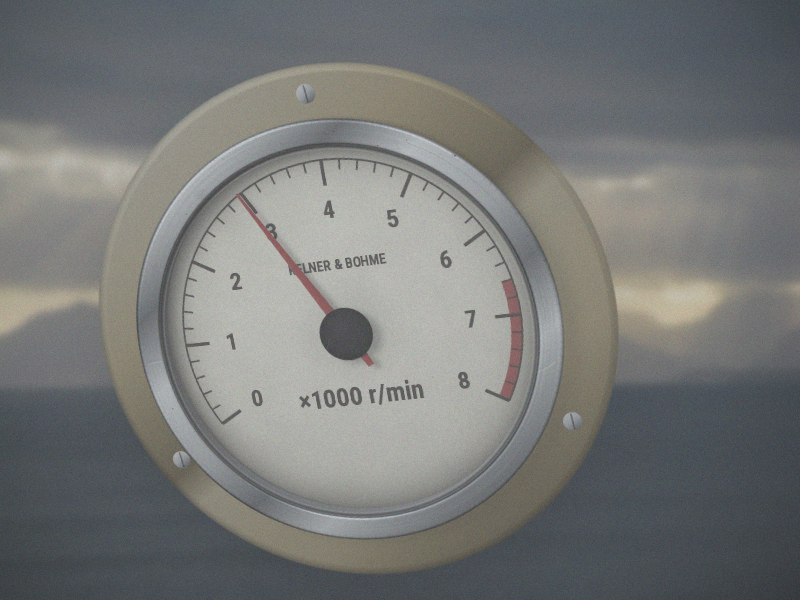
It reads value=3000 unit=rpm
